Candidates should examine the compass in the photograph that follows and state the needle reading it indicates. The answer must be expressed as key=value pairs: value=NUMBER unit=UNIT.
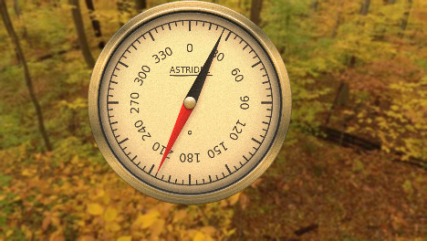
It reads value=205 unit=°
